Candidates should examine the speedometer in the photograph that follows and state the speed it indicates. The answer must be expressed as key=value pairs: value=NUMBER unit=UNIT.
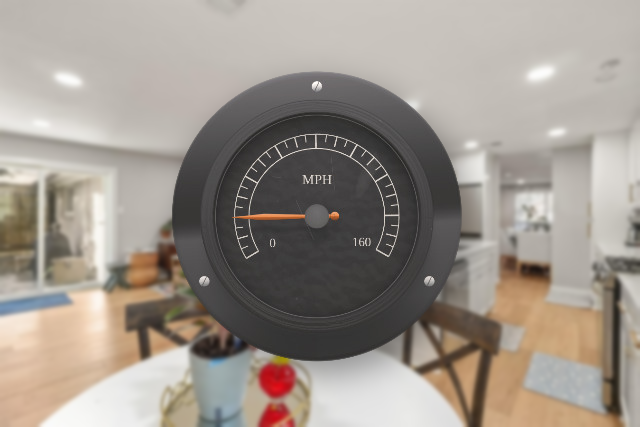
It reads value=20 unit=mph
